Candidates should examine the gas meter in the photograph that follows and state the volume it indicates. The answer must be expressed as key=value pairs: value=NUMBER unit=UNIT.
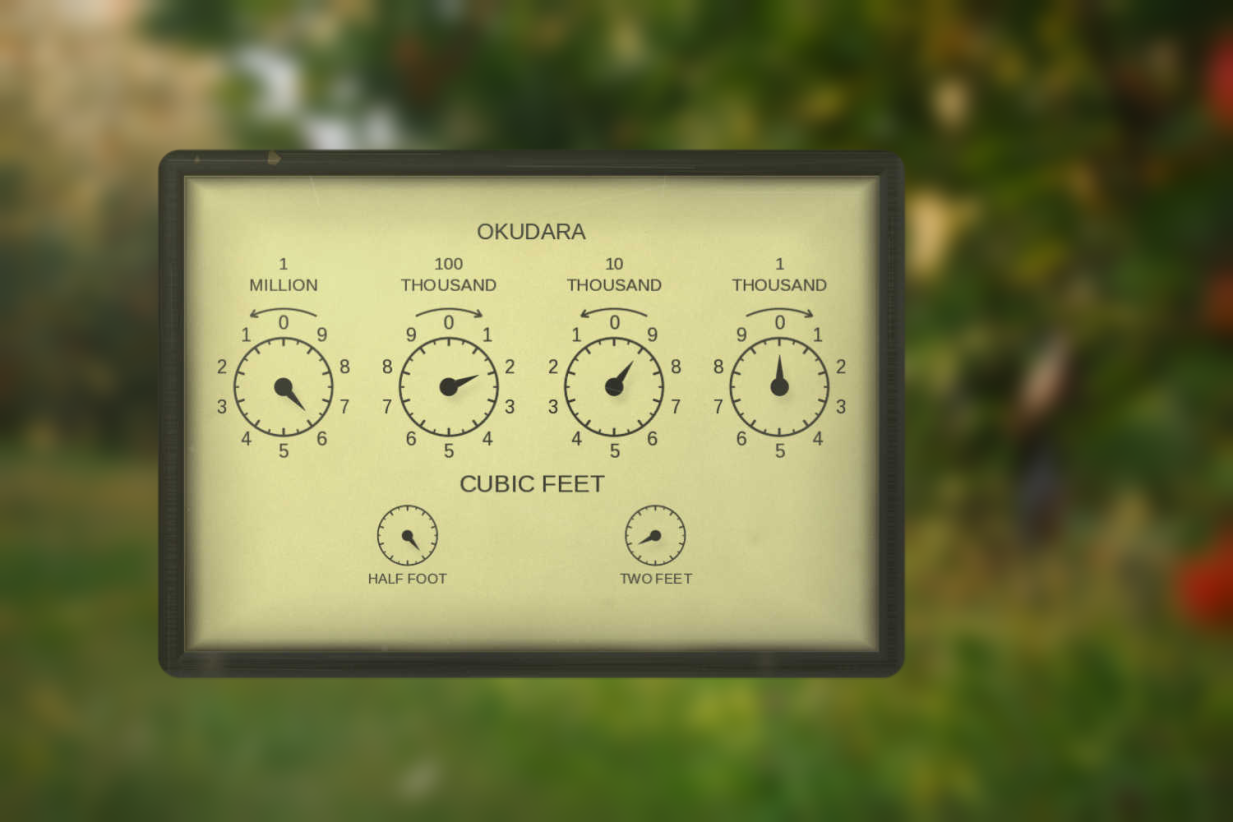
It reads value=619000 unit=ft³
